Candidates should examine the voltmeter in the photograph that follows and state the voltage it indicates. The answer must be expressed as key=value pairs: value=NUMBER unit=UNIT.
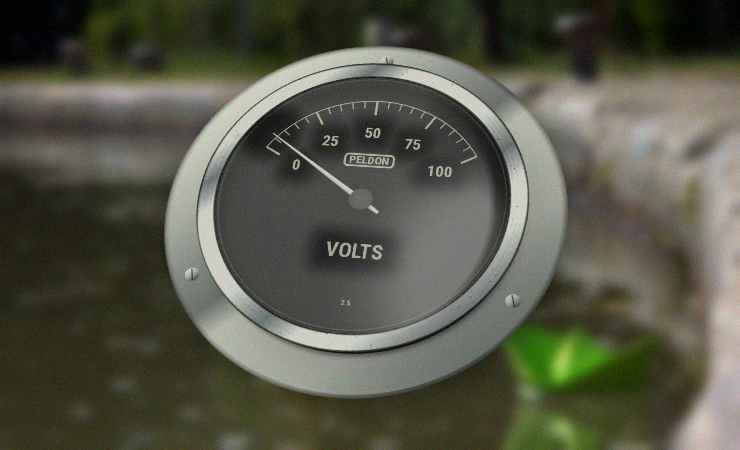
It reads value=5 unit=V
